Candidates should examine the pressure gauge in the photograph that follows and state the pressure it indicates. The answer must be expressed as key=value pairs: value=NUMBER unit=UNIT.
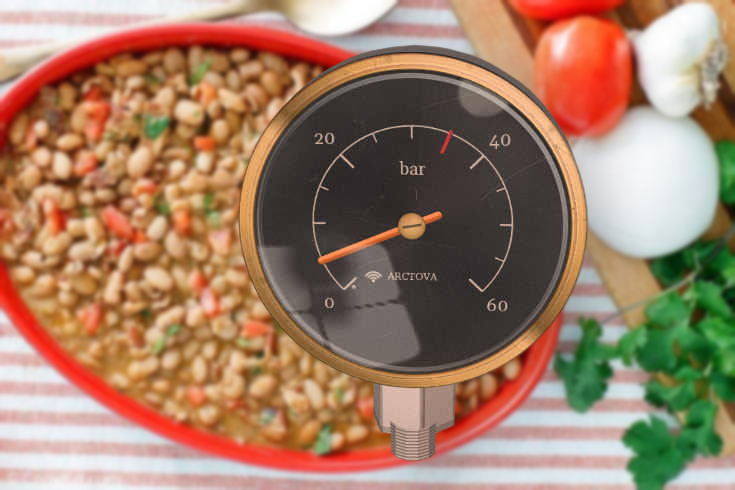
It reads value=5 unit=bar
